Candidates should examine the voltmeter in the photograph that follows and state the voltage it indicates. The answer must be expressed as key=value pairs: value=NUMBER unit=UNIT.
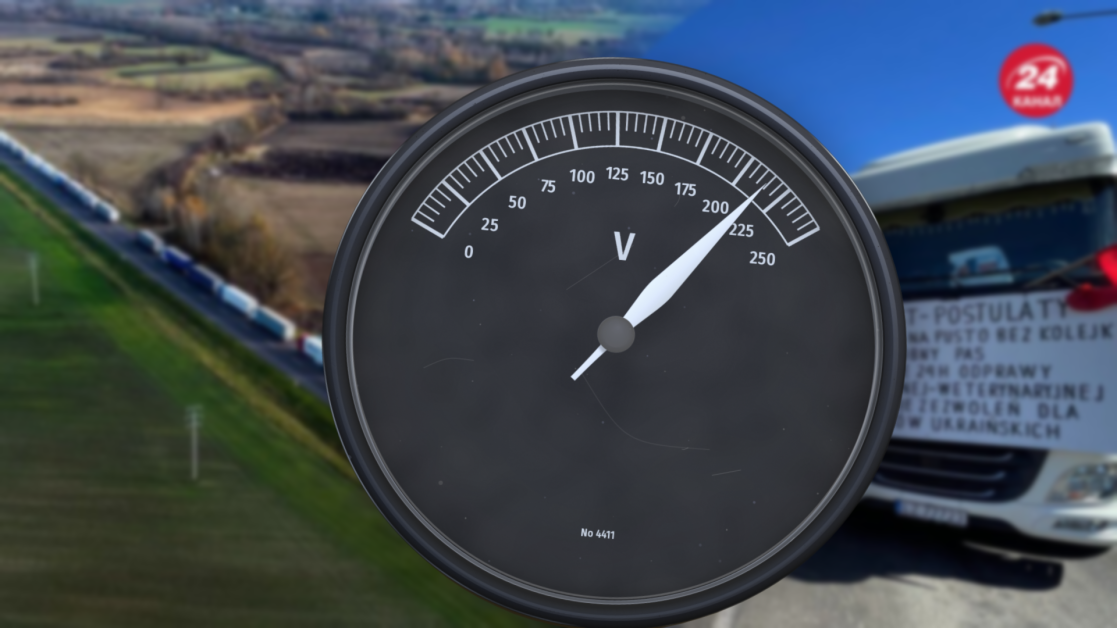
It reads value=215 unit=V
